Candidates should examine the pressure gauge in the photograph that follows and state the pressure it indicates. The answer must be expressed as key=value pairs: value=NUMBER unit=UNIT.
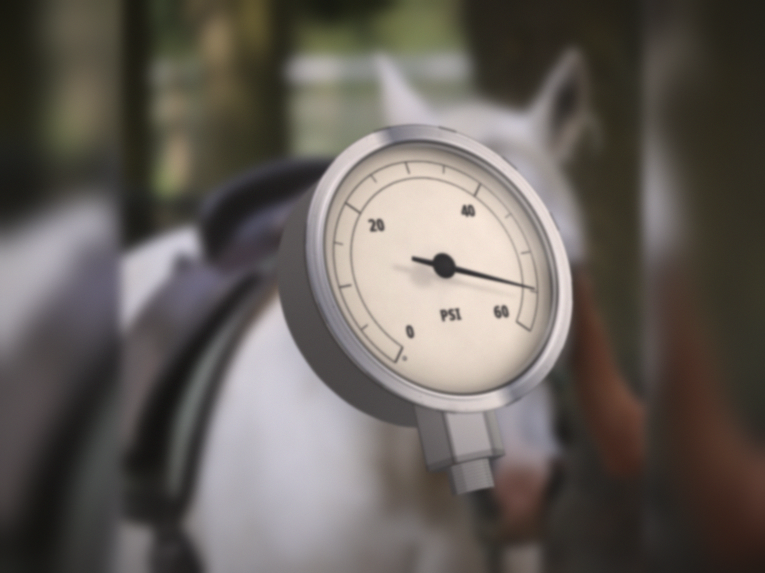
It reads value=55 unit=psi
